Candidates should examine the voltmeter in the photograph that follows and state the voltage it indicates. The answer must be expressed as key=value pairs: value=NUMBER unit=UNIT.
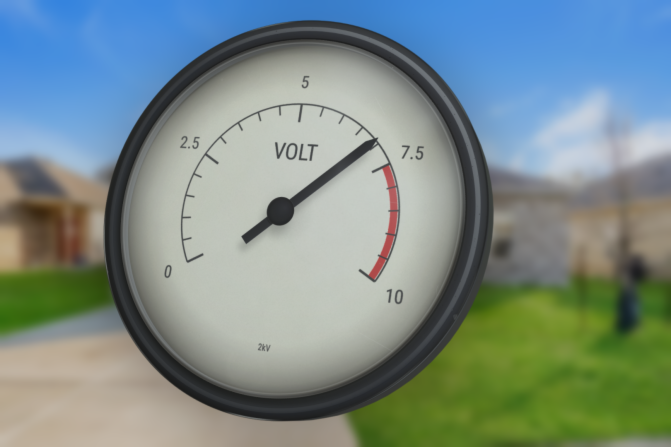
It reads value=7 unit=V
